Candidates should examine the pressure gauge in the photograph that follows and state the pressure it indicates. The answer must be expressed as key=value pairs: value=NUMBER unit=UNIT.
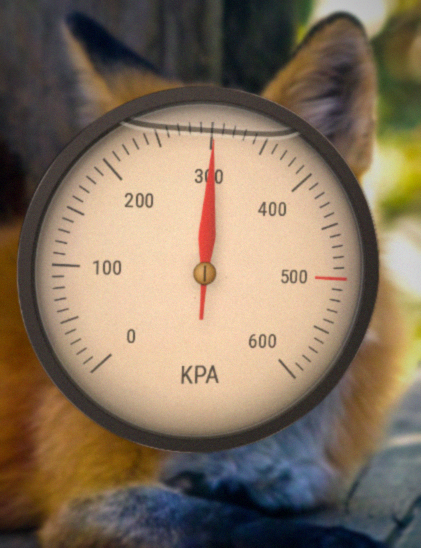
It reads value=300 unit=kPa
